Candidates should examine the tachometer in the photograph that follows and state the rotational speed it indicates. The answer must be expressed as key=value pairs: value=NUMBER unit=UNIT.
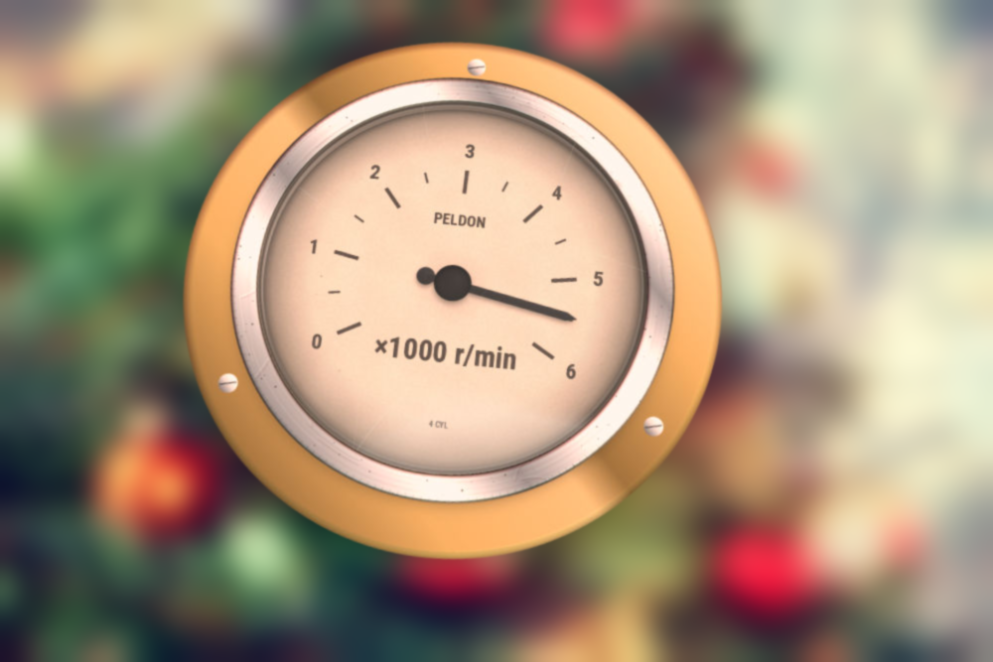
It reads value=5500 unit=rpm
